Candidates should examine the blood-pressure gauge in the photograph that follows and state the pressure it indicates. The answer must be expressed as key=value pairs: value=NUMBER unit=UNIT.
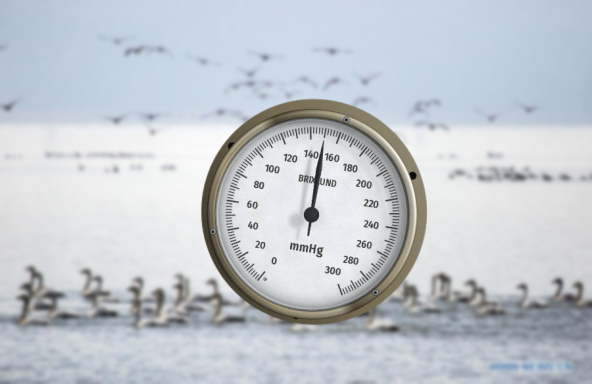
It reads value=150 unit=mmHg
